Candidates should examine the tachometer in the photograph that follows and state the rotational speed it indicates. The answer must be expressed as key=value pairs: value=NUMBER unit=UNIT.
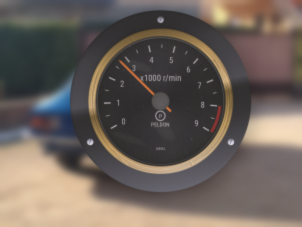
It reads value=2750 unit=rpm
